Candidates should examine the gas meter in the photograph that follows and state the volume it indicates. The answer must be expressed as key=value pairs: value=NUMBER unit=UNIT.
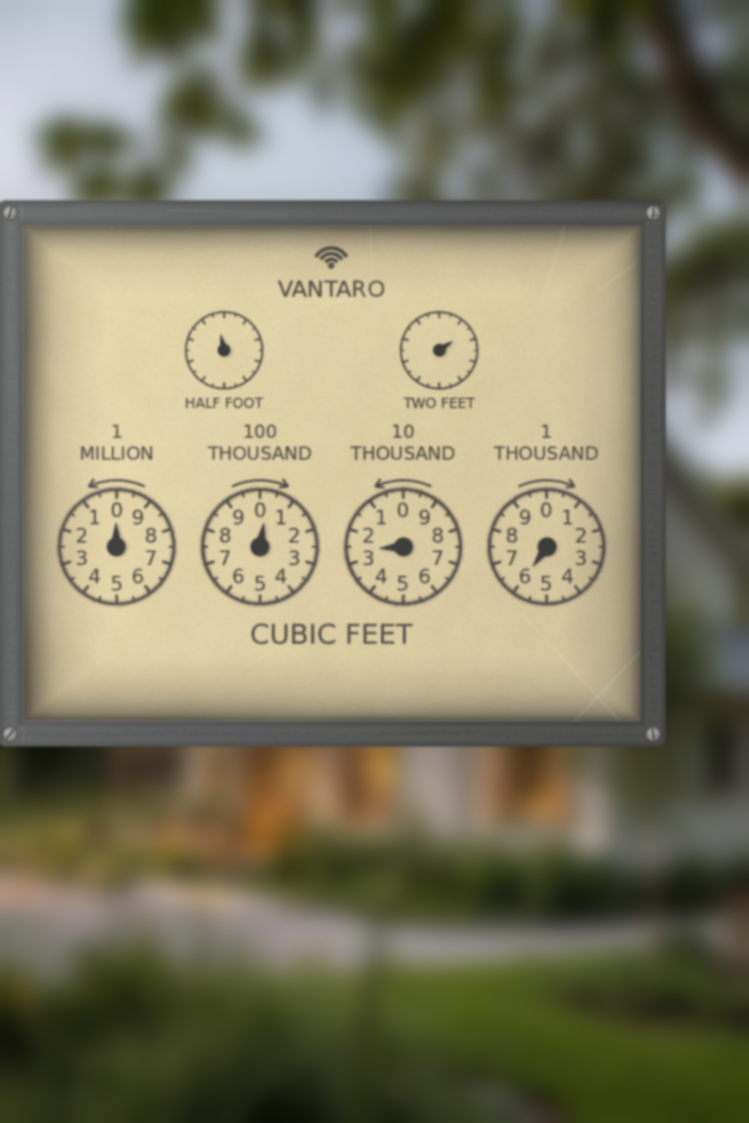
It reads value=2600 unit=ft³
